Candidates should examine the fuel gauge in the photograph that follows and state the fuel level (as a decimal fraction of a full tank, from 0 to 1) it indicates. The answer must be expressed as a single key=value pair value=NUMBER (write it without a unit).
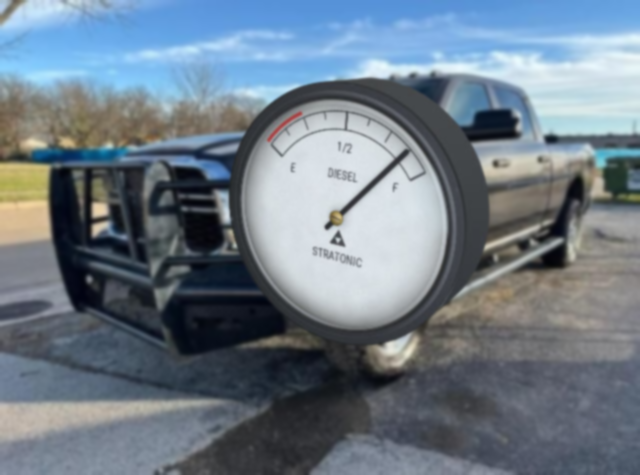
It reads value=0.875
